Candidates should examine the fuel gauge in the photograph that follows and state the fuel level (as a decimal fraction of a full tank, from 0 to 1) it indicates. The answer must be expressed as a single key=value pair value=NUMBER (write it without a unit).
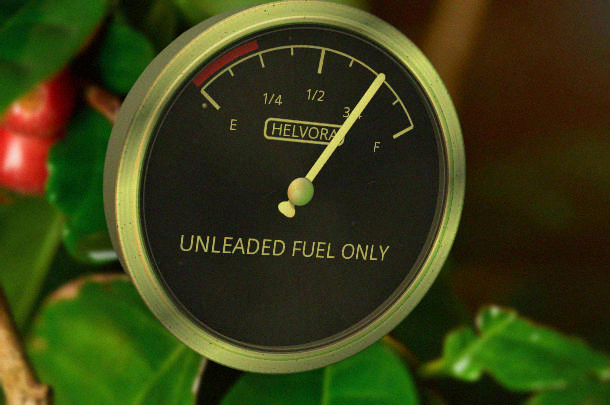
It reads value=0.75
